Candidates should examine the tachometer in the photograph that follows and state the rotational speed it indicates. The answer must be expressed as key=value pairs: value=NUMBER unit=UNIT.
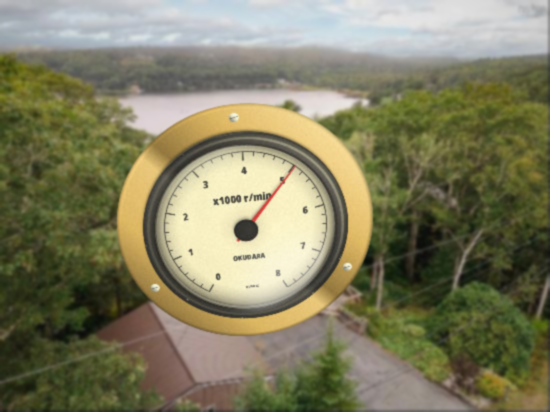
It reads value=5000 unit=rpm
